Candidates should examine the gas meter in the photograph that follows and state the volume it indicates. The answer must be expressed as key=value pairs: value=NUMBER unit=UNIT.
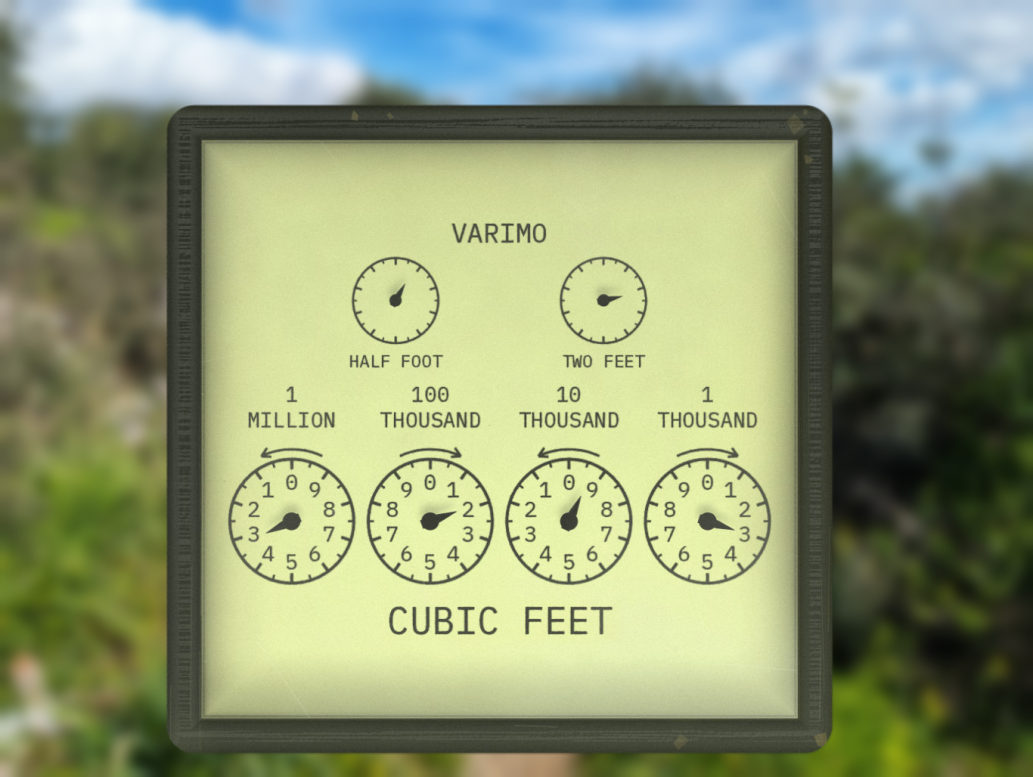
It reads value=319300 unit=ft³
